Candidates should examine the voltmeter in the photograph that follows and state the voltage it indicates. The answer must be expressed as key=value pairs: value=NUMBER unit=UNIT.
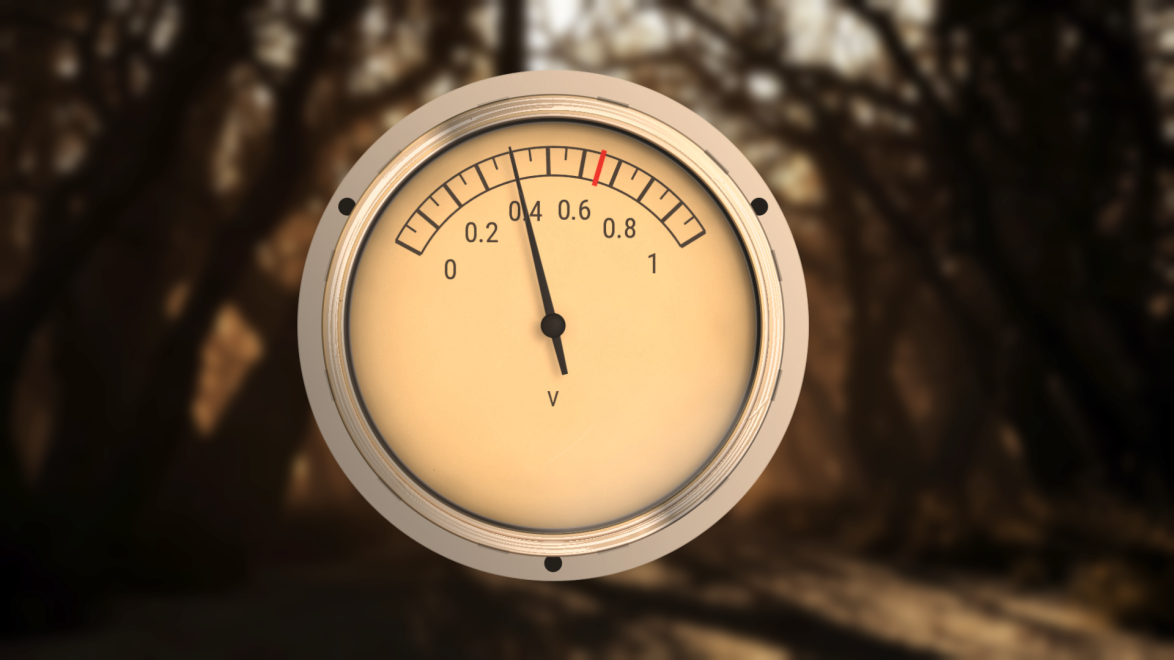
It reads value=0.4 unit=V
